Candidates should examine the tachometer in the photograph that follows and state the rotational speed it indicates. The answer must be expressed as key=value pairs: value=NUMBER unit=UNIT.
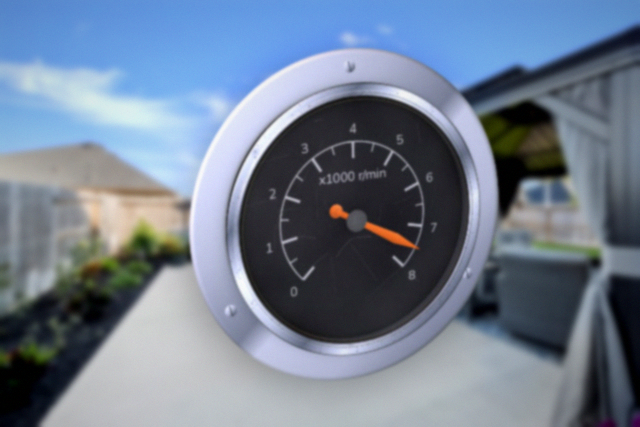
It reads value=7500 unit=rpm
